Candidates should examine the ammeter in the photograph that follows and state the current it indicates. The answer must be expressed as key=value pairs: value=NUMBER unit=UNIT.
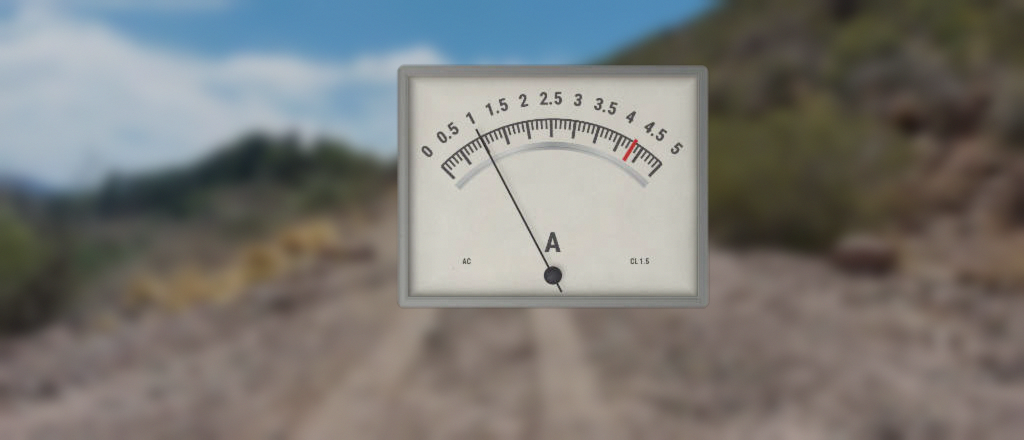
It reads value=1 unit=A
